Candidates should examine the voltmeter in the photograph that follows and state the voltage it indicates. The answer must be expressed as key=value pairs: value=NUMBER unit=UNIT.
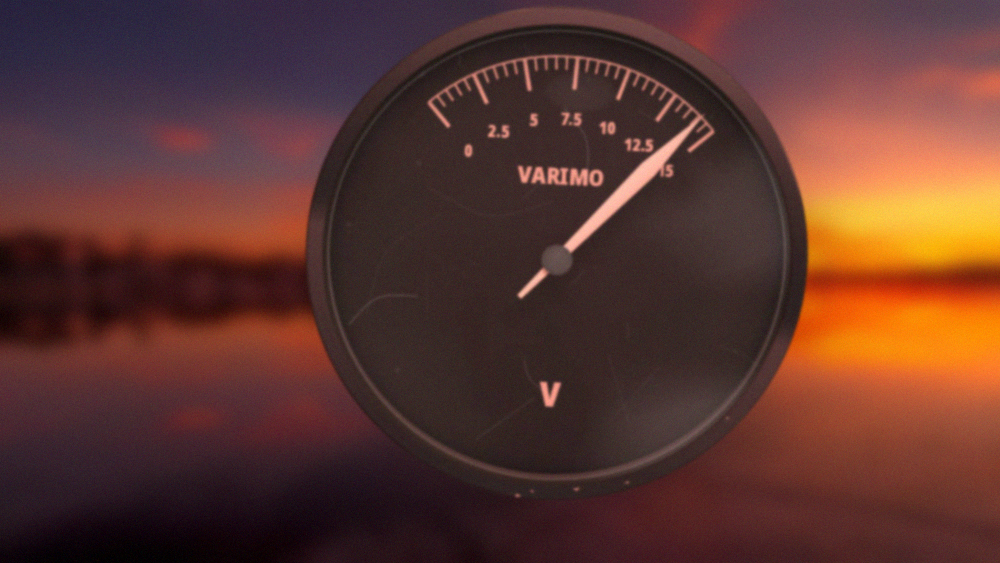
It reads value=14 unit=V
